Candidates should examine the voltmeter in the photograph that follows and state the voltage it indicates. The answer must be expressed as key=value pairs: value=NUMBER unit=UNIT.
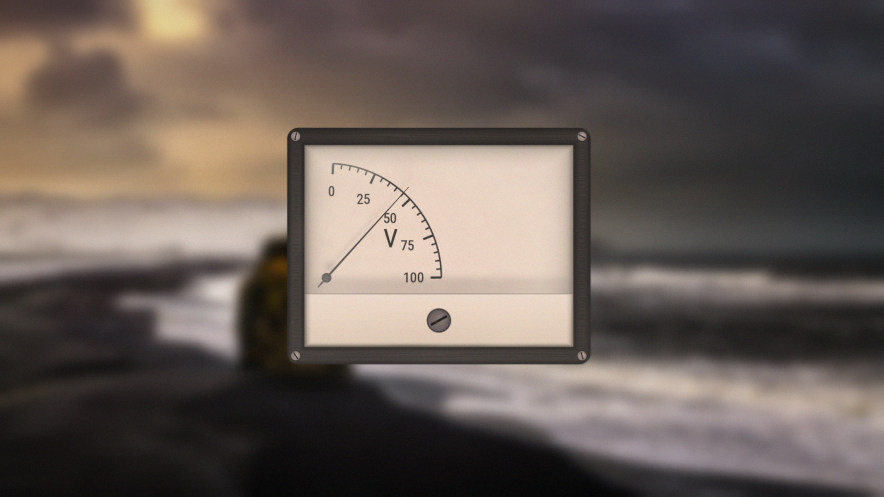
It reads value=45 unit=V
